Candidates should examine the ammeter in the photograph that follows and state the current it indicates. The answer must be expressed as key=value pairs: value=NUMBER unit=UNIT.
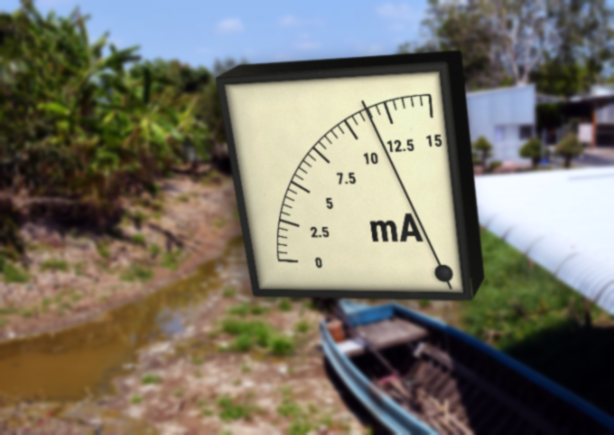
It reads value=11.5 unit=mA
